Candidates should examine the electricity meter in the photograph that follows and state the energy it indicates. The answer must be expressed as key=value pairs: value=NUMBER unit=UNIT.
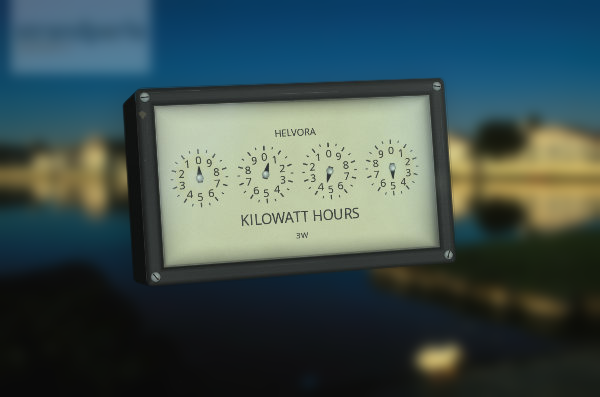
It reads value=45 unit=kWh
